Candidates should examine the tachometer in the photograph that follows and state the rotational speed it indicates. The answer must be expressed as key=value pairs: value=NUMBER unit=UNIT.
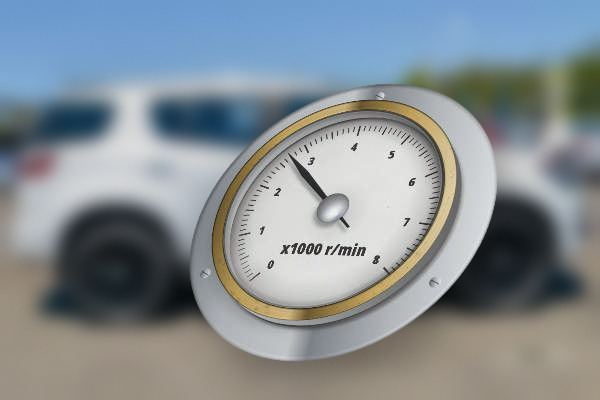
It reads value=2700 unit=rpm
